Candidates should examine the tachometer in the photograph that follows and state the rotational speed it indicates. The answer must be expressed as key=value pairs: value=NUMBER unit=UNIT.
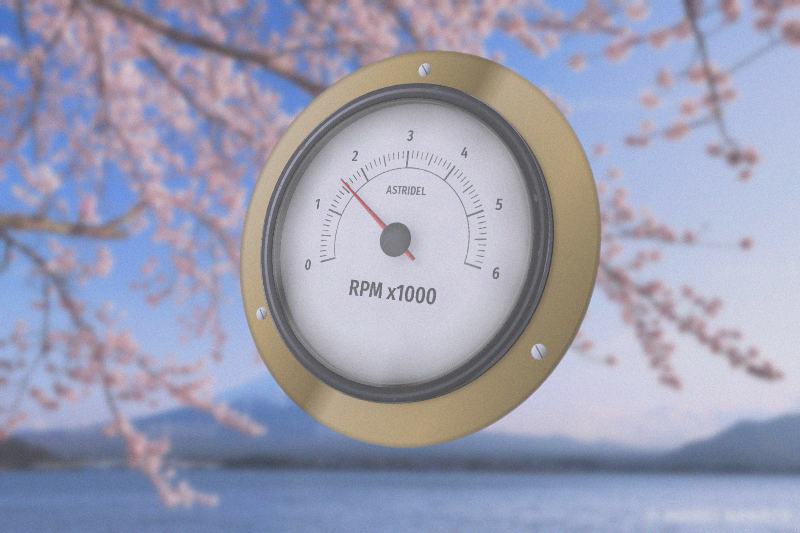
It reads value=1600 unit=rpm
